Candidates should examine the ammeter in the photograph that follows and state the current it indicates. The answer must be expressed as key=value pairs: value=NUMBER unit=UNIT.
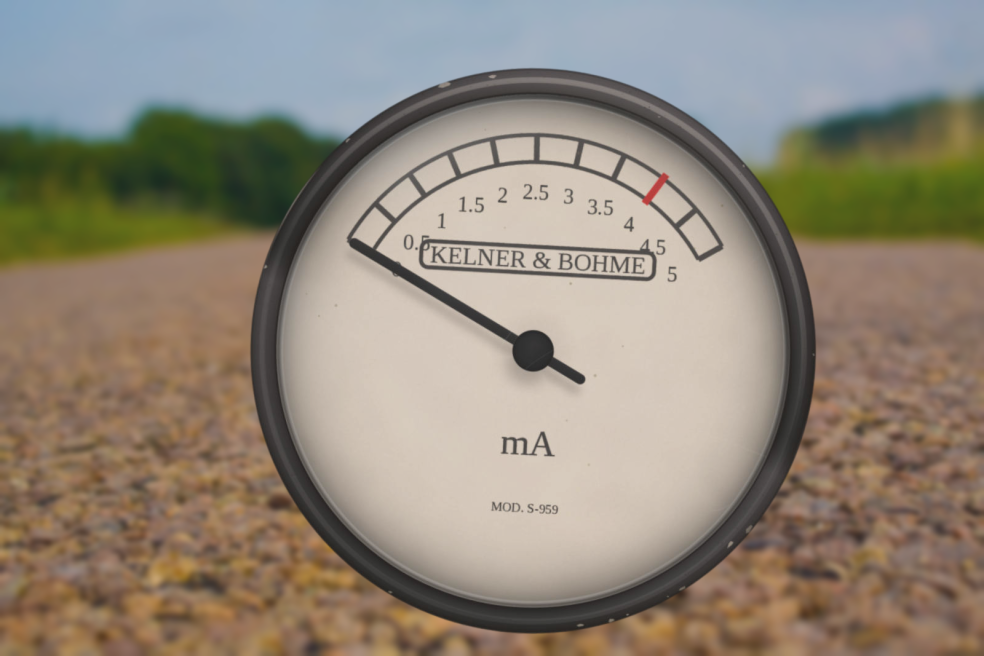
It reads value=0 unit=mA
